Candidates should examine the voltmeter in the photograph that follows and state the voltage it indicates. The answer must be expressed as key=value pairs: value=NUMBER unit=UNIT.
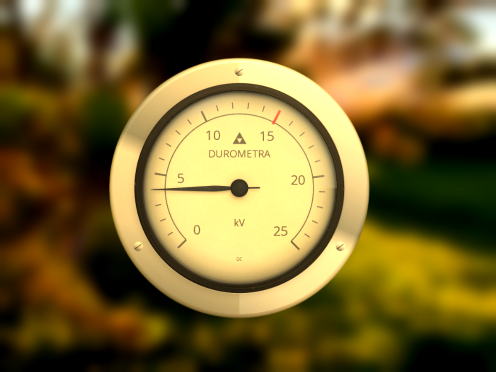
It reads value=4 unit=kV
